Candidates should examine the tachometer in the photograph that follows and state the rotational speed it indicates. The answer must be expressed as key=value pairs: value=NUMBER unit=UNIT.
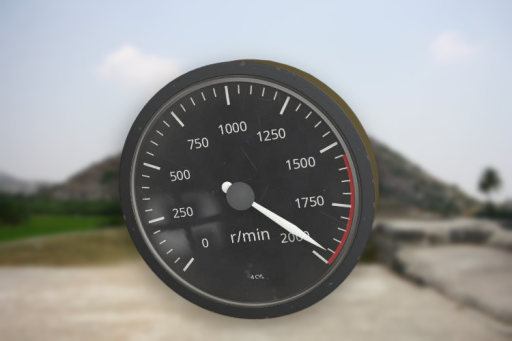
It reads value=1950 unit=rpm
